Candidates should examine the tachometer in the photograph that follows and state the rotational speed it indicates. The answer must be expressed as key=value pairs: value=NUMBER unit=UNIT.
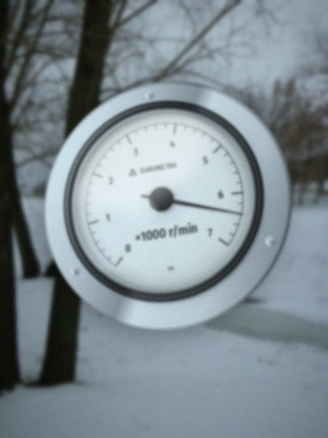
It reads value=6400 unit=rpm
